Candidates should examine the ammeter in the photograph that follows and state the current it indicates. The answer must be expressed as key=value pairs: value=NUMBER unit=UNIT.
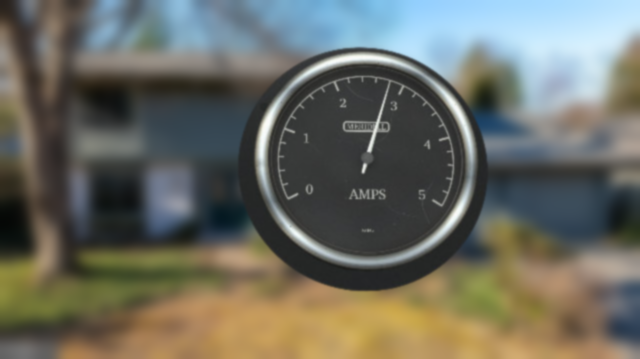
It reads value=2.8 unit=A
